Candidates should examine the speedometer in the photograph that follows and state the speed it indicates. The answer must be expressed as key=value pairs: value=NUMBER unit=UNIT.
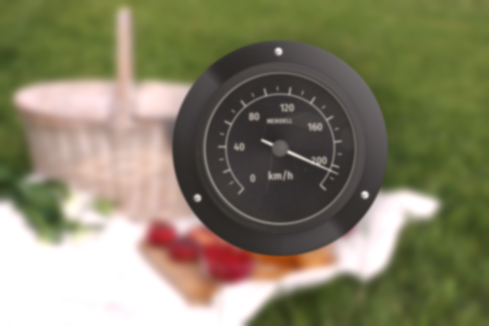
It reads value=205 unit=km/h
